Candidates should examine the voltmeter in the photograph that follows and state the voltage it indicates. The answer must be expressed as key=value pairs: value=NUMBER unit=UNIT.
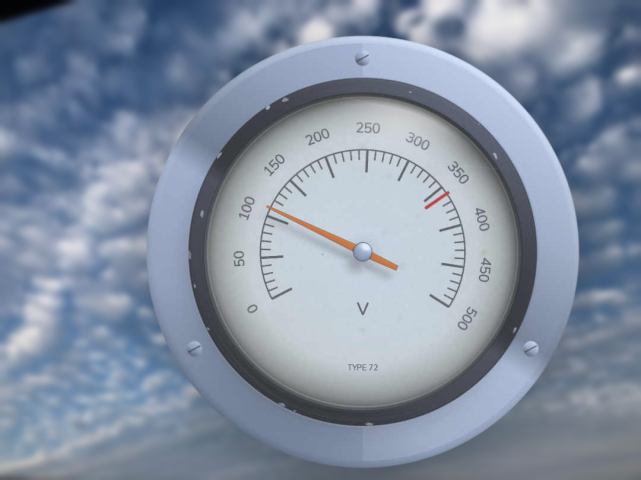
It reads value=110 unit=V
